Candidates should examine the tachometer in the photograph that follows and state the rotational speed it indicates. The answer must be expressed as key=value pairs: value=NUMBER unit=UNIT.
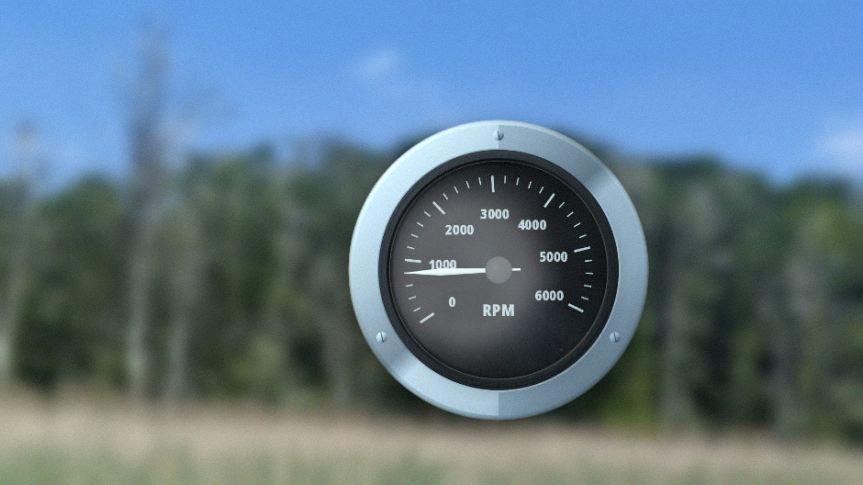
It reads value=800 unit=rpm
